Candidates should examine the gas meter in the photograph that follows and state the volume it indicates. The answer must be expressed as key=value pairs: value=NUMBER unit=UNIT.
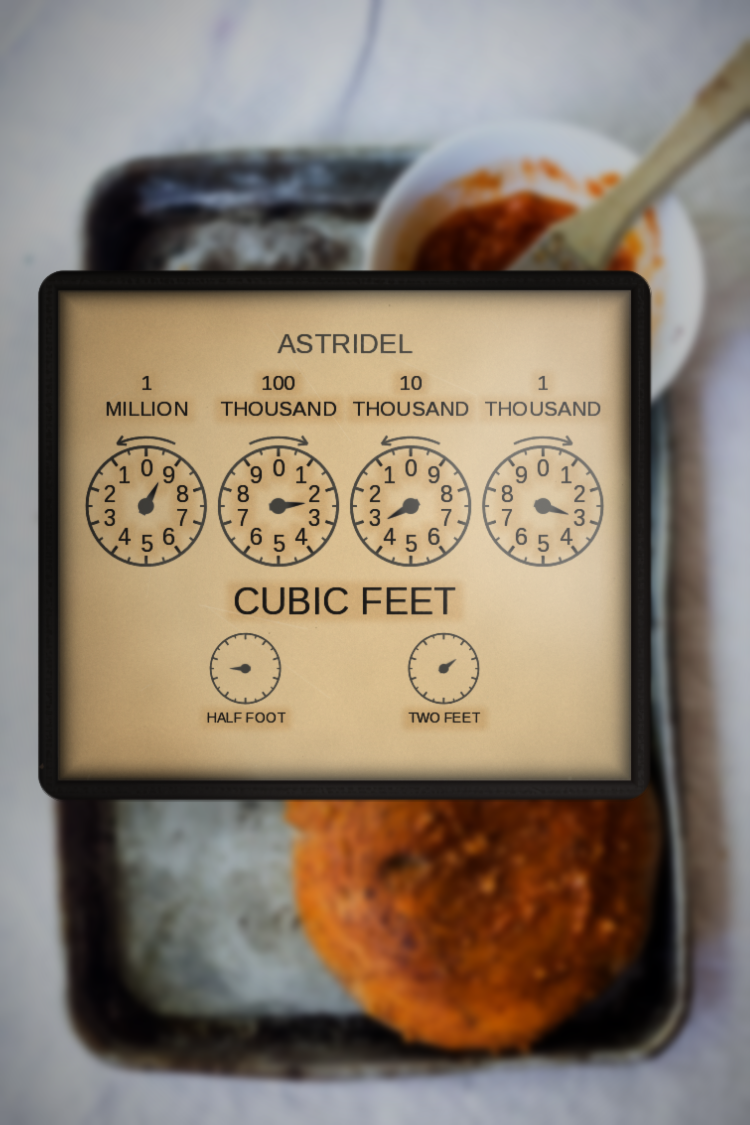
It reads value=923300 unit=ft³
